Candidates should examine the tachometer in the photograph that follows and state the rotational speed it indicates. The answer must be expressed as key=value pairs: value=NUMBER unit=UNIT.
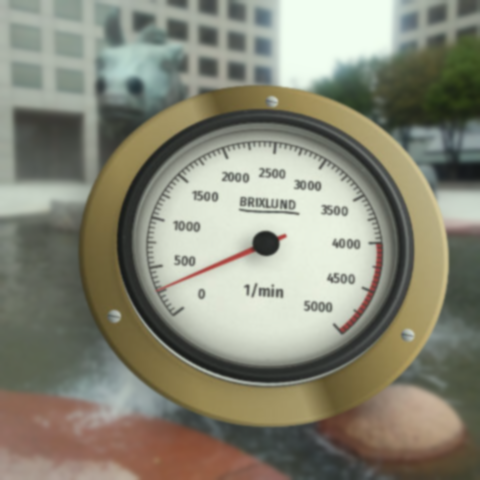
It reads value=250 unit=rpm
